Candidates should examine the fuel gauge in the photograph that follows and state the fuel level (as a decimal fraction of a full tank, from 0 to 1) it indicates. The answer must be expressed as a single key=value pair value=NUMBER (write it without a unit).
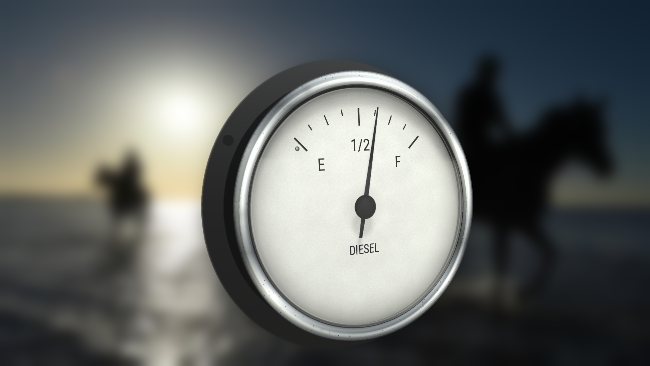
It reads value=0.625
